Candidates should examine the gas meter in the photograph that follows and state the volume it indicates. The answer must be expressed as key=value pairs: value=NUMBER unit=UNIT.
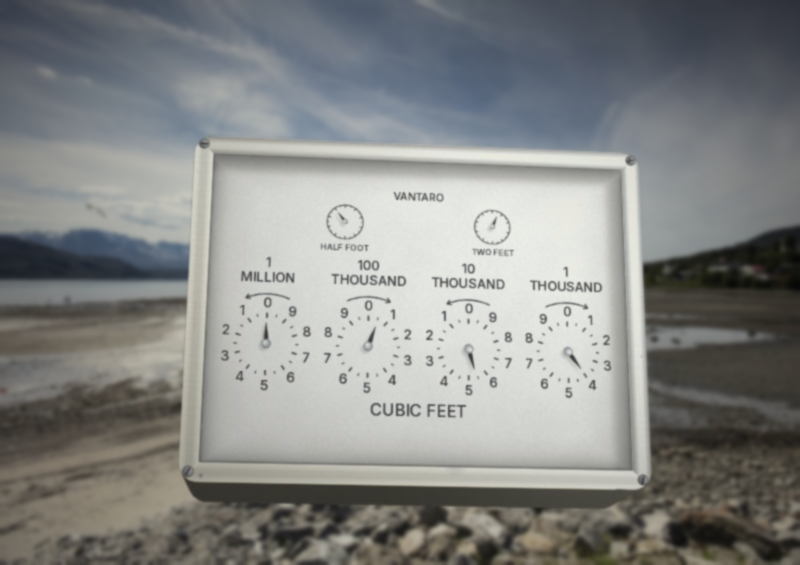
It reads value=5400 unit=ft³
